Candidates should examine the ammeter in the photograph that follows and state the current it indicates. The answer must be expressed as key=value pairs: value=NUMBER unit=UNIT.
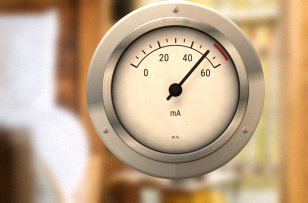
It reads value=50 unit=mA
